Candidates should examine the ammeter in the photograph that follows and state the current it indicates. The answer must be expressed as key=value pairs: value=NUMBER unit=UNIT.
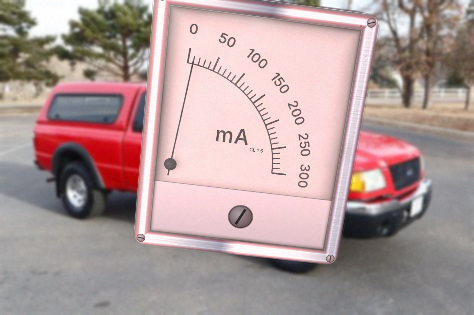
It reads value=10 unit=mA
